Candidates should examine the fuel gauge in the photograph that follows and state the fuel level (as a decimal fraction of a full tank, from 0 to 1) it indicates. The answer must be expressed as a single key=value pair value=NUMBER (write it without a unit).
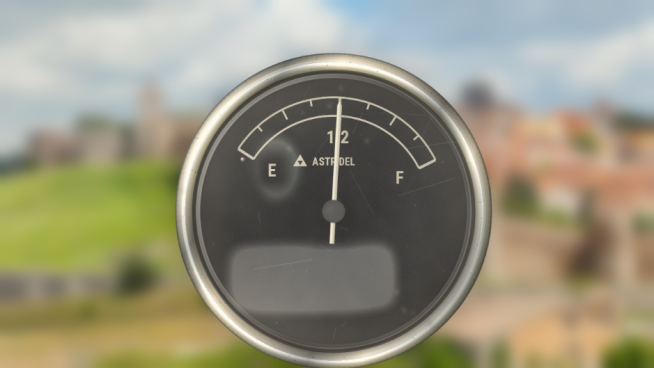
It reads value=0.5
